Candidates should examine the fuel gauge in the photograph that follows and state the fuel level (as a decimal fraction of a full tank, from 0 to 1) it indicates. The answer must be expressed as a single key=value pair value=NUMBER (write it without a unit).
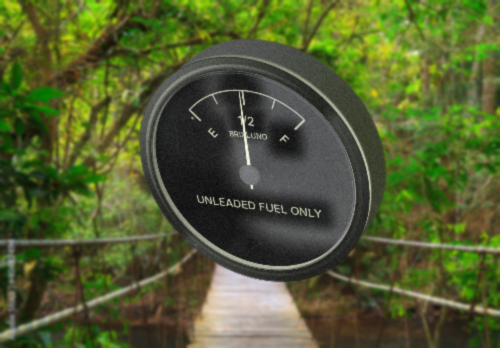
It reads value=0.5
